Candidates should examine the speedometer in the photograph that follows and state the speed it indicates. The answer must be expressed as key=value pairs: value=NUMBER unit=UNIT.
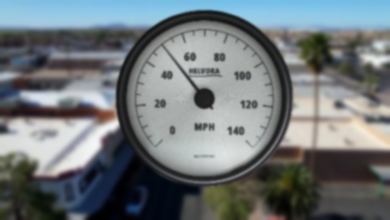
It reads value=50 unit=mph
